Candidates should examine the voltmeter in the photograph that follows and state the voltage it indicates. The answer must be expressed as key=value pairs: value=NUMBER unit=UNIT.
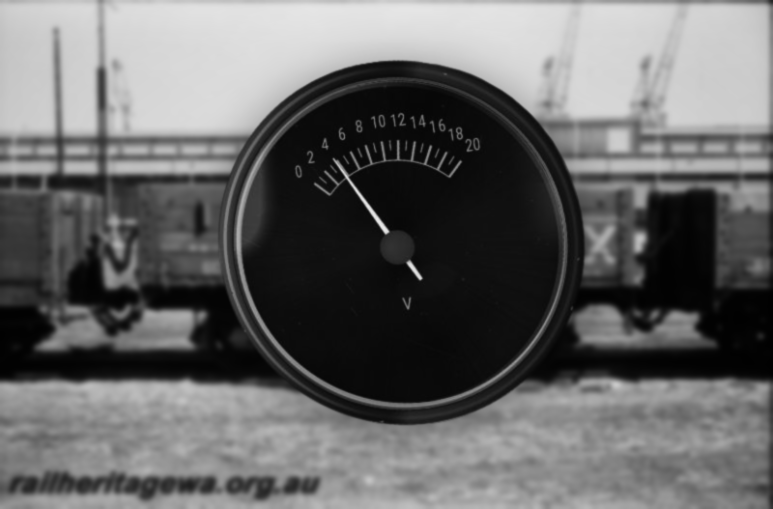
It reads value=4 unit=V
